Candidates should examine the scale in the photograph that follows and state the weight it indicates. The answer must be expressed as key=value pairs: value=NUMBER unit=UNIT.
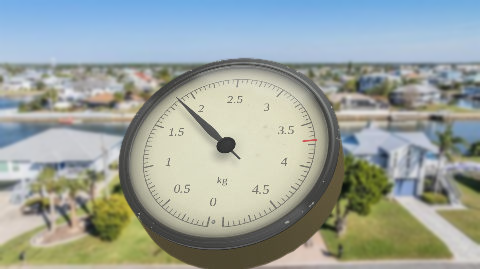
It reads value=1.85 unit=kg
